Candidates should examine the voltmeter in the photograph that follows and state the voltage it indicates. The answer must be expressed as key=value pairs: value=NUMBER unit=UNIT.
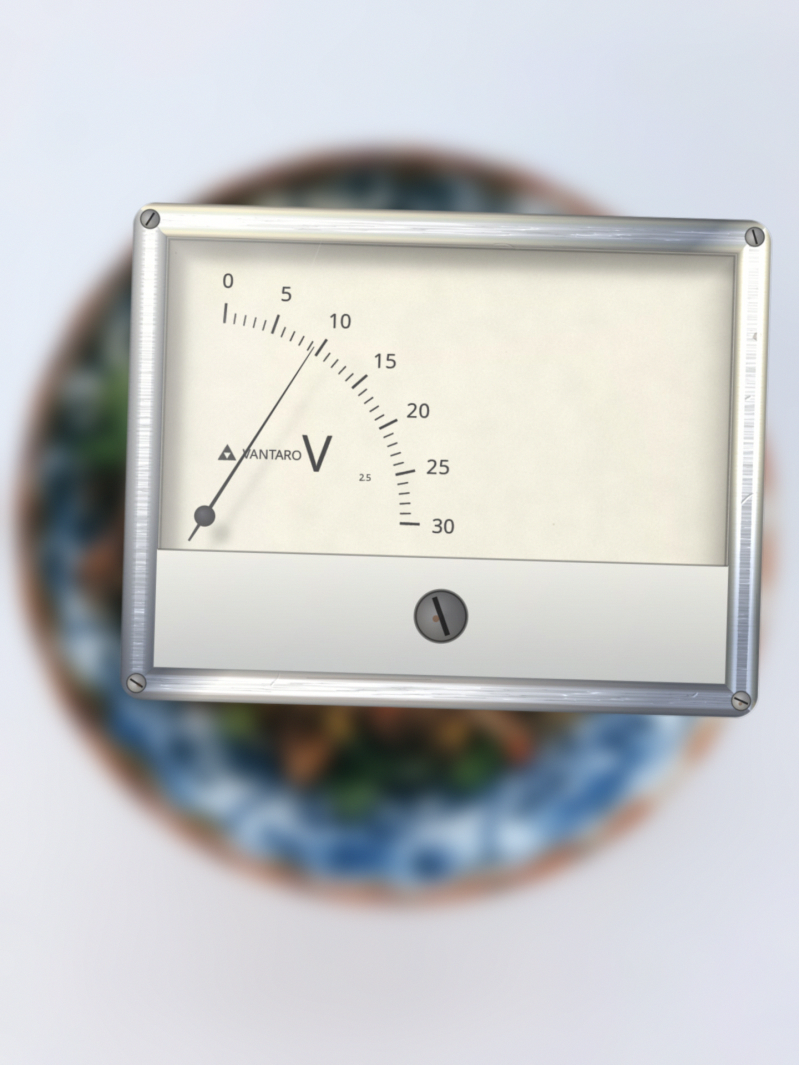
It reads value=9.5 unit=V
